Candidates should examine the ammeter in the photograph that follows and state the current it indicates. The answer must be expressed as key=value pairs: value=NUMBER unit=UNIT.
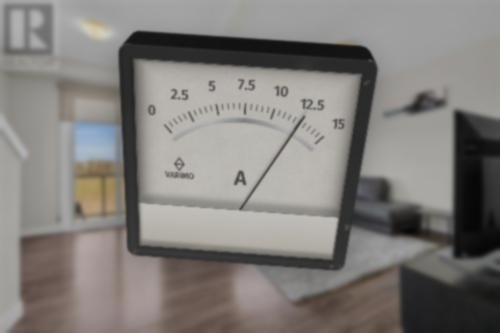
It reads value=12.5 unit=A
